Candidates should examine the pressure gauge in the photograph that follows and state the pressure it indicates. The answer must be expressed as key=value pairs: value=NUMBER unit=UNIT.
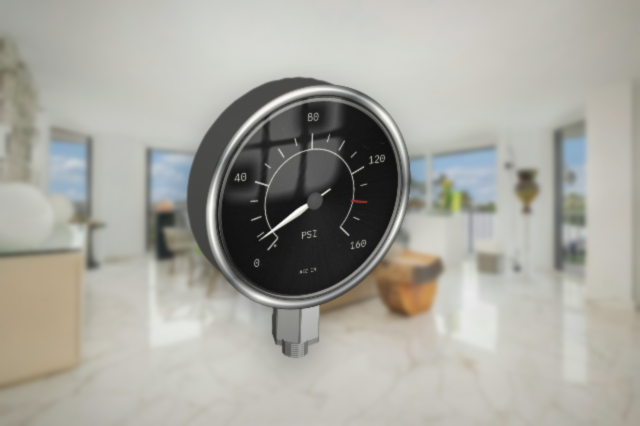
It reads value=10 unit=psi
